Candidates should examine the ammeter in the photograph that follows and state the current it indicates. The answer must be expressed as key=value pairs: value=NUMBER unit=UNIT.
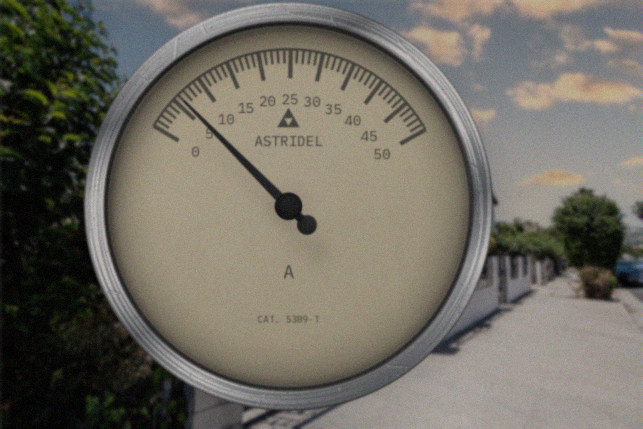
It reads value=6 unit=A
